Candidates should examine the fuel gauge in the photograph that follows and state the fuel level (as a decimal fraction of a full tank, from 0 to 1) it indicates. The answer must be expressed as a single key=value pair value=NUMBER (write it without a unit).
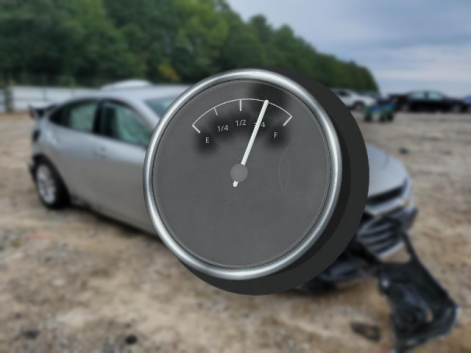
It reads value=0.75
